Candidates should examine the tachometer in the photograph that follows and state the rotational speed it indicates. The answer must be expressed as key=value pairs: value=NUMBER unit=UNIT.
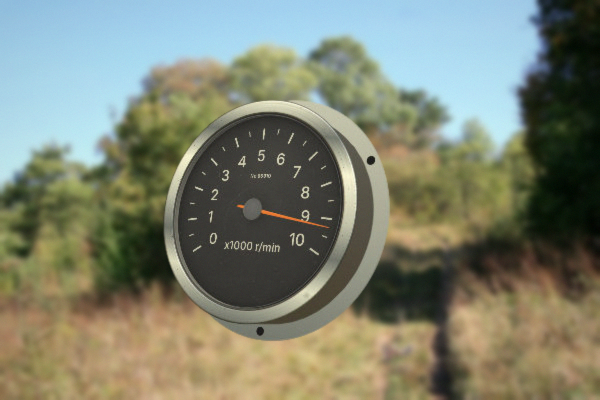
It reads value=9250 unit=rpm
